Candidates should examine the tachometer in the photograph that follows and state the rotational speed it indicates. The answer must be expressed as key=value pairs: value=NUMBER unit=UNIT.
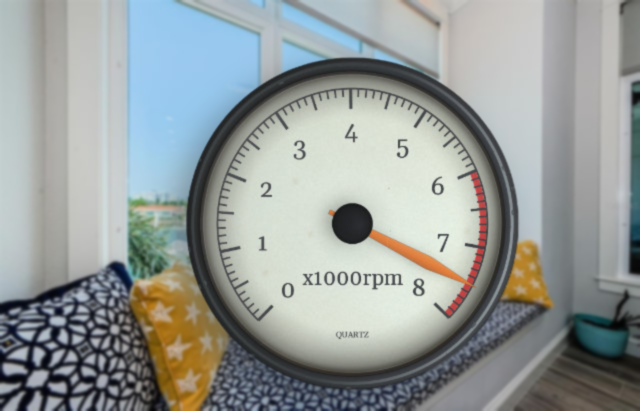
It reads value=7500 unit=rpm
